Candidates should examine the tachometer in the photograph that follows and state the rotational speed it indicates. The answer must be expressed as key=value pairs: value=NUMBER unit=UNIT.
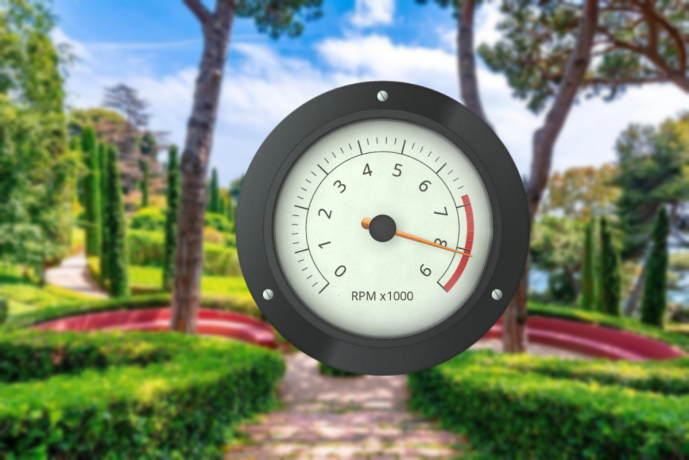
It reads value=8100 unit=rpm
